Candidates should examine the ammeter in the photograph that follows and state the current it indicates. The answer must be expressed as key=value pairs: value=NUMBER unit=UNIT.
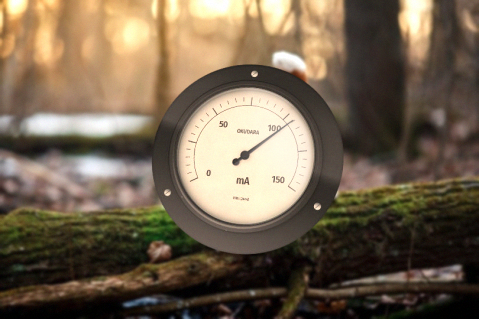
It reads value=105 unit=mA
